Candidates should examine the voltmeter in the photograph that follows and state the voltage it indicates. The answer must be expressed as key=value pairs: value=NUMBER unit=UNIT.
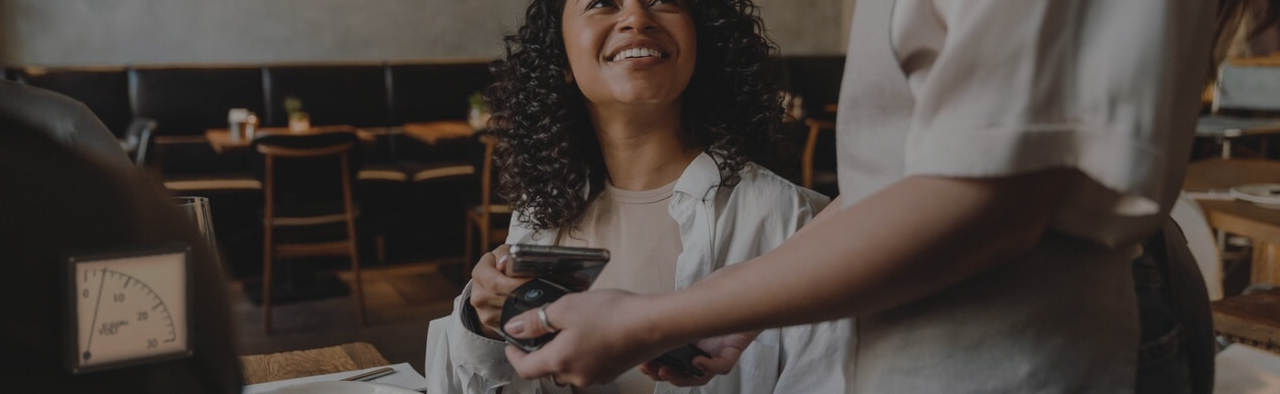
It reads value=4 unit=V
